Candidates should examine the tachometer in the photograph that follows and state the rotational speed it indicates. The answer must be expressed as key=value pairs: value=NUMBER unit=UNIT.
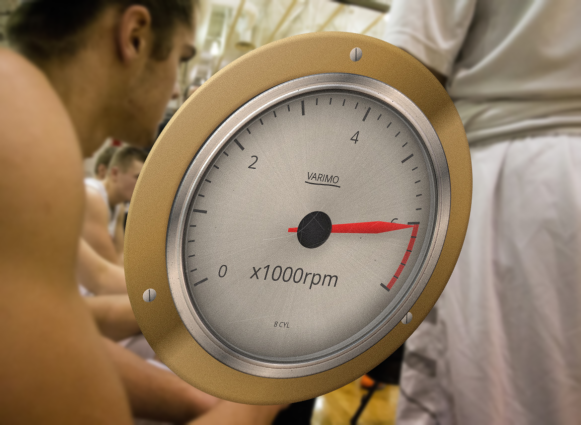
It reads value=6000 unit=rpm
